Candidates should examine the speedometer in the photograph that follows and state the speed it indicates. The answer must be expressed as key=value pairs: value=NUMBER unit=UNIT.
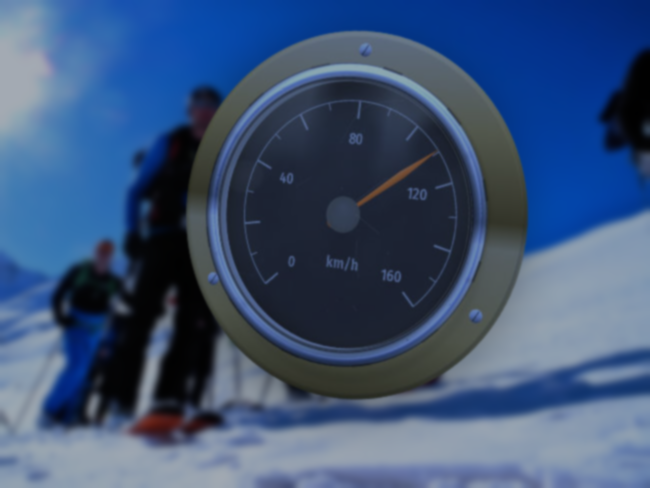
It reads value=110 unit=km/h
